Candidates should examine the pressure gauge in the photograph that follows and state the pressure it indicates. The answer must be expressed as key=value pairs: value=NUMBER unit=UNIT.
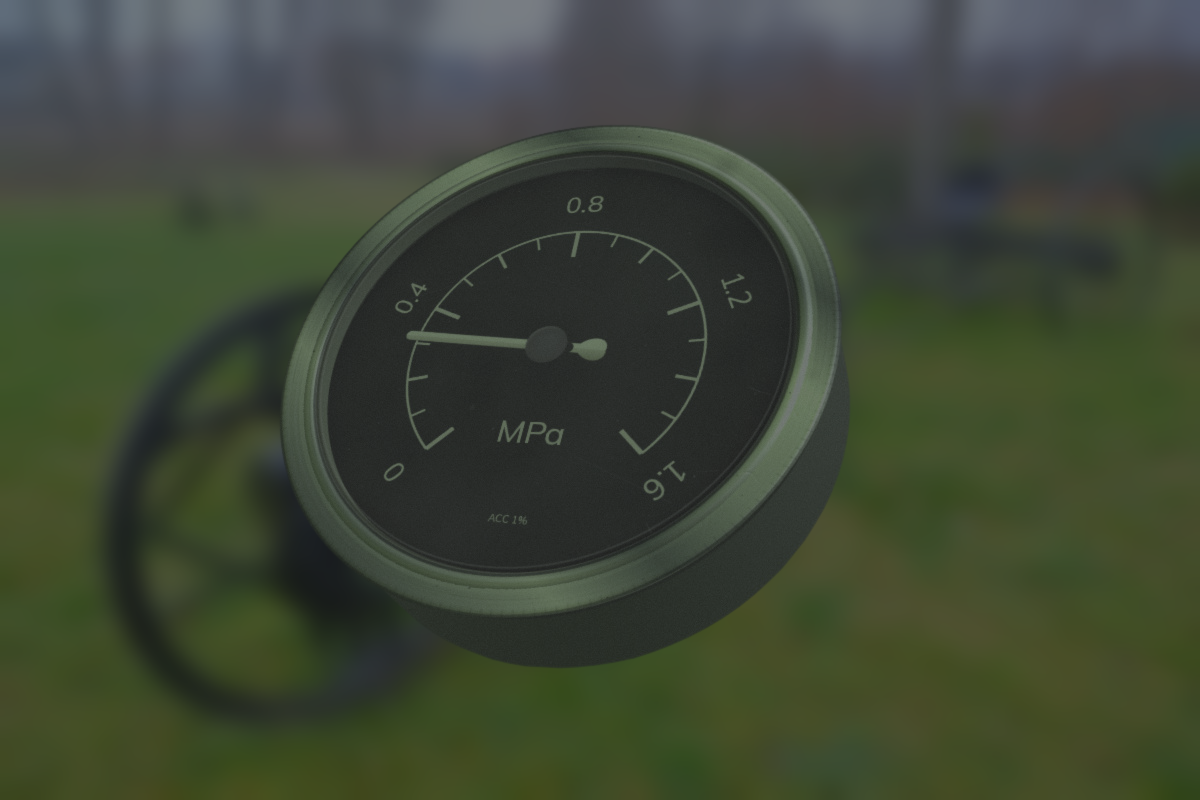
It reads value=0.3 unit=MPa
